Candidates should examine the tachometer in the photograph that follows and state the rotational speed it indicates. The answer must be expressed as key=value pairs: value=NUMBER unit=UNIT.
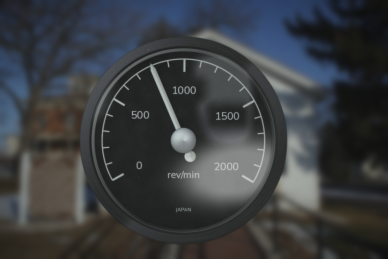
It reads value=800 unit=rpm
